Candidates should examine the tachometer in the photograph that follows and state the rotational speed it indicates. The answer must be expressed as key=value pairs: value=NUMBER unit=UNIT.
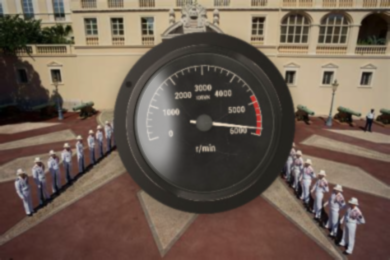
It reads value=5800 unit=rpm
